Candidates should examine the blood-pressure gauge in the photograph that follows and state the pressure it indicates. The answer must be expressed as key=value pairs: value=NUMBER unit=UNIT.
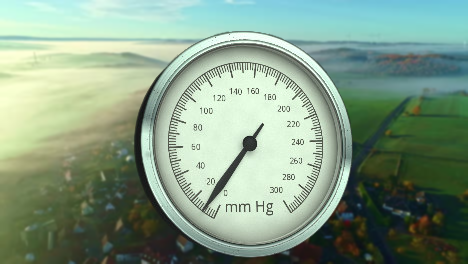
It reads value=10 unit=mmHg
